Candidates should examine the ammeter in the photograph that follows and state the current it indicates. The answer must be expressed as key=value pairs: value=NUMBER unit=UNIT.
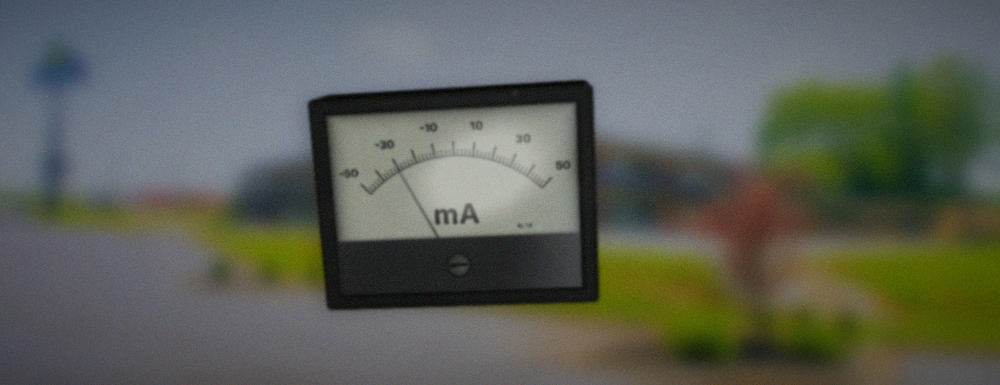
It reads value=-30 unit=mA
